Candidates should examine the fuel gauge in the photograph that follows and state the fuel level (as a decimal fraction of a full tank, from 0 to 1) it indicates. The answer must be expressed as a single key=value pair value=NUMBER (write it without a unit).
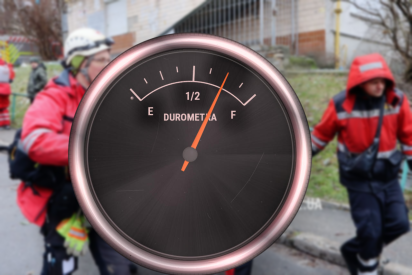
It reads value=0.75
